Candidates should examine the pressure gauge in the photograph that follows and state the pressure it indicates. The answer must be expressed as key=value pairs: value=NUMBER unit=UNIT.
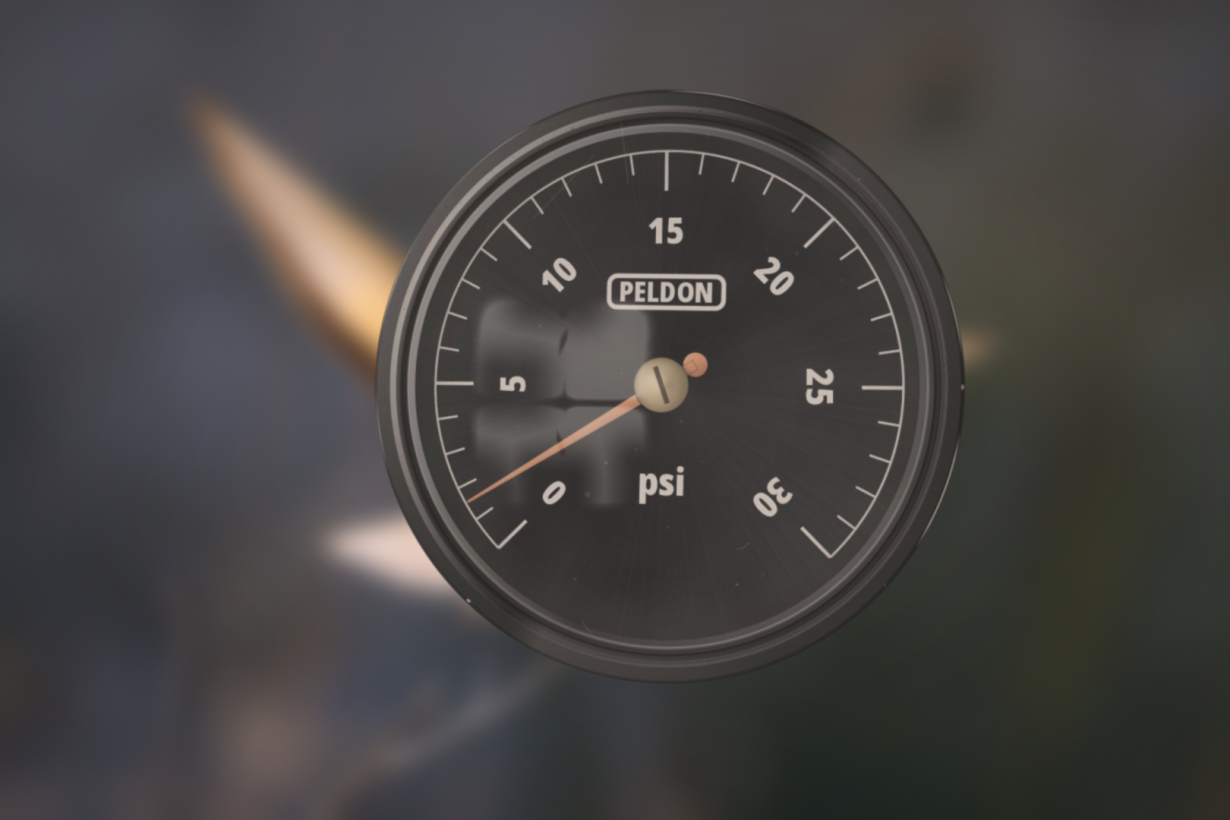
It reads value=1.5 unit=psi
